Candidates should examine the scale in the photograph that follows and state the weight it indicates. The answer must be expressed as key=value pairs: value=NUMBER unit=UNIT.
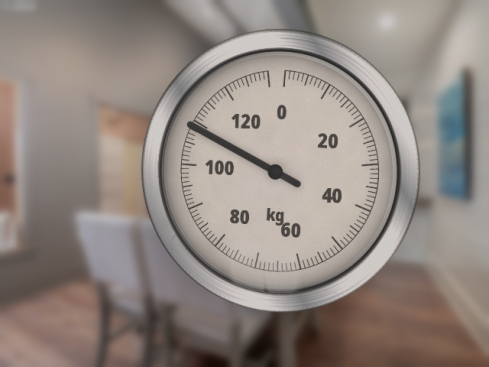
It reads value=109 unit=kg
